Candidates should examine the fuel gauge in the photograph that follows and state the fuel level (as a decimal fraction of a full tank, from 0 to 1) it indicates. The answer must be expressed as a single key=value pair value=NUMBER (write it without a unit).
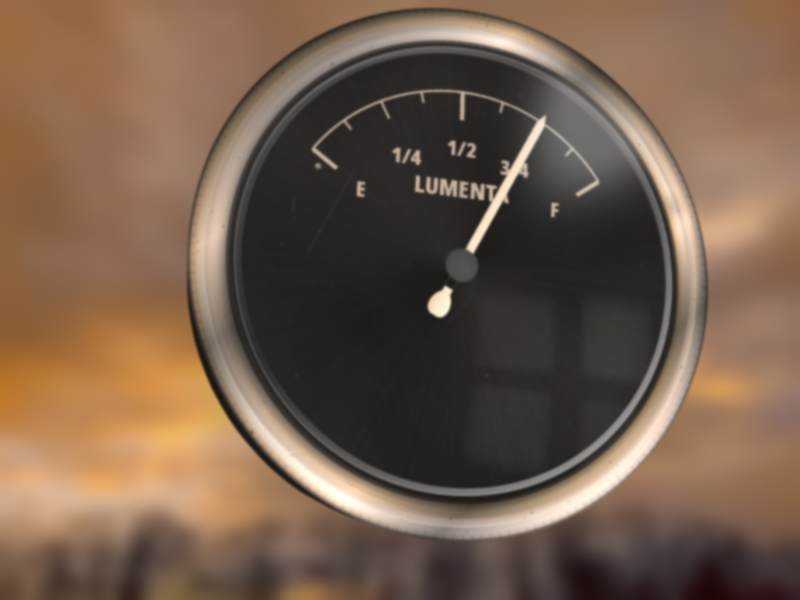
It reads value=0.75
